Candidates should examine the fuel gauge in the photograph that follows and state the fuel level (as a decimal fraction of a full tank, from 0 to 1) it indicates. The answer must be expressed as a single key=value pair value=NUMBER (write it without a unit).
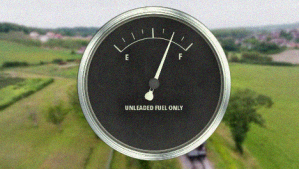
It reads value=0.75
